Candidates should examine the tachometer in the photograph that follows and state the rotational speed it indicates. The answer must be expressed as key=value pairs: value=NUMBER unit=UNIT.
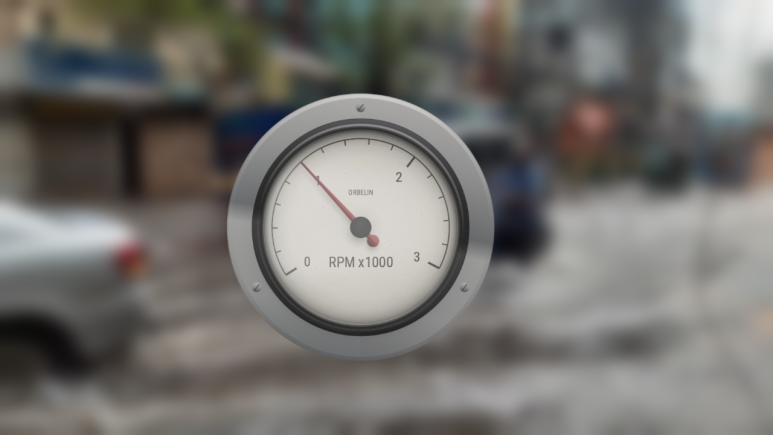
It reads value=1000 unit=rpm
